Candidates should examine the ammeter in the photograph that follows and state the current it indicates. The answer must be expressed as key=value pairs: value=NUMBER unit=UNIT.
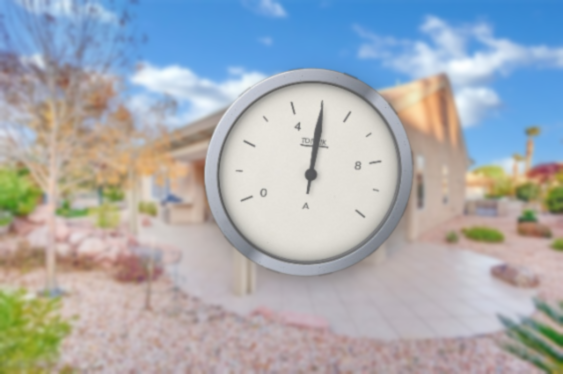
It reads value=5 unit=A
